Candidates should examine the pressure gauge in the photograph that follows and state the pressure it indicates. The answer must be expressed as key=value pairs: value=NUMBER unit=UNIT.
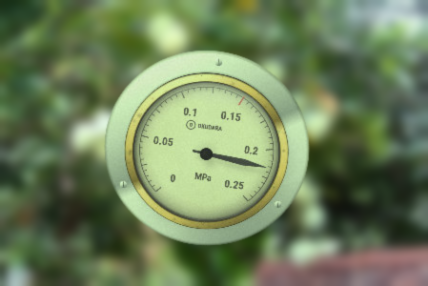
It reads value=0.215 unit=MPa
